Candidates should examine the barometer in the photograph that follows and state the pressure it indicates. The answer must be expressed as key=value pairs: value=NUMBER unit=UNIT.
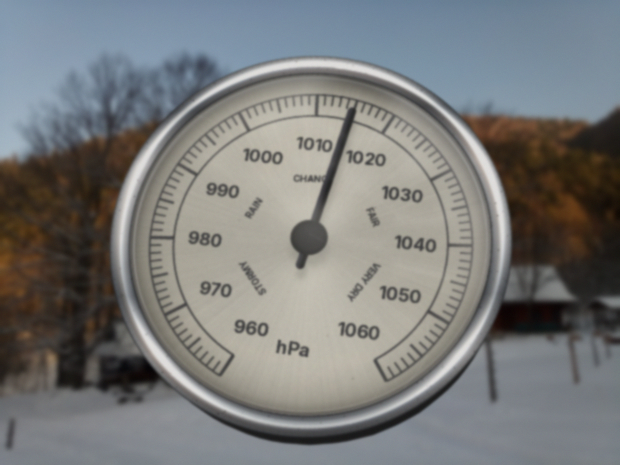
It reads value=1015 unit=hPa
